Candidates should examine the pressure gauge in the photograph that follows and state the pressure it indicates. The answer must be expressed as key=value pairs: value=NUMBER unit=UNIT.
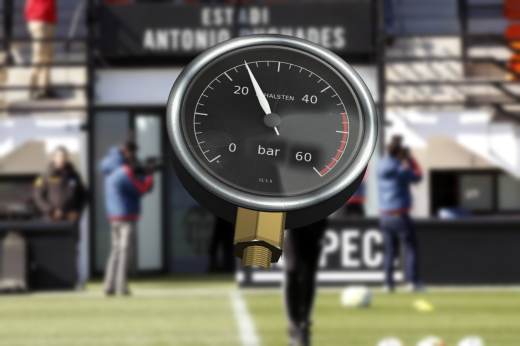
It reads value=24 unit=bar
